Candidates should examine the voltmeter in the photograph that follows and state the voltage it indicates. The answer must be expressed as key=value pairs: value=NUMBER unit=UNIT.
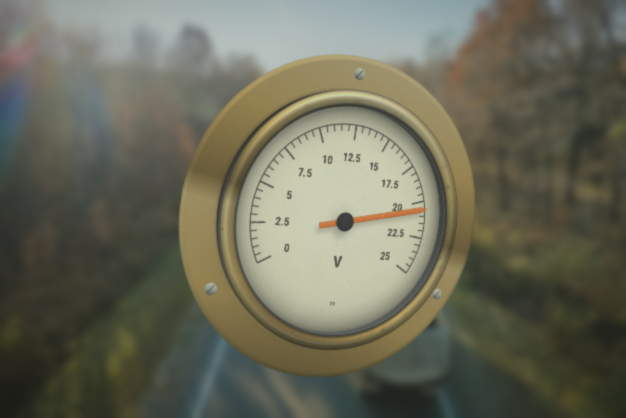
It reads value=20.5 unit=V
